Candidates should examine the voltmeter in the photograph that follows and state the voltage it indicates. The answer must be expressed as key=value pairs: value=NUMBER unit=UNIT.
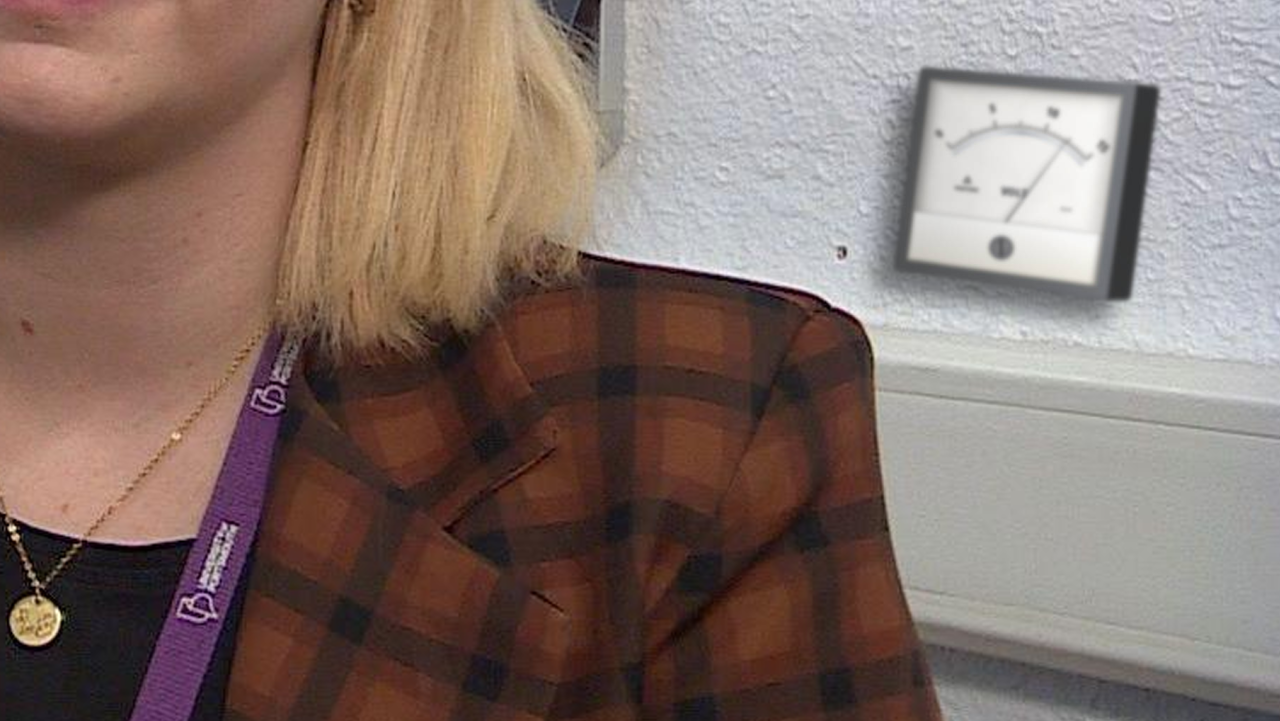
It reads value=12.5 unit=V
